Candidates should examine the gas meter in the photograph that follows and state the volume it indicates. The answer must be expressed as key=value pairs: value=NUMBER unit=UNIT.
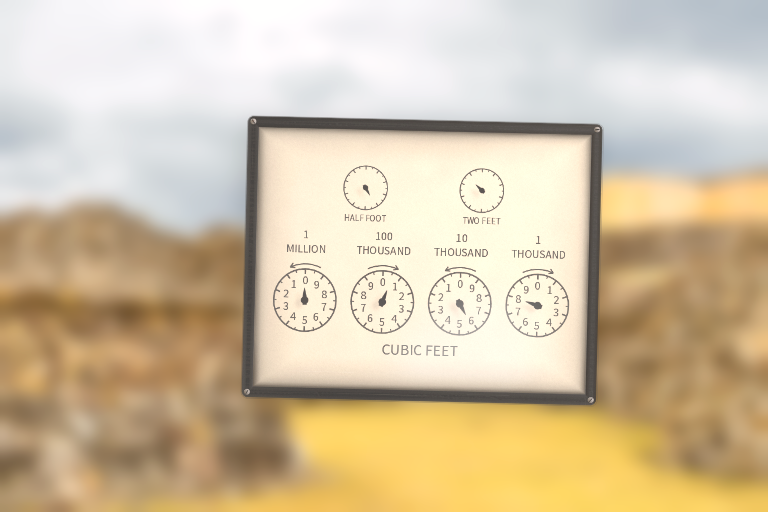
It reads value=5800 unit=ft³
